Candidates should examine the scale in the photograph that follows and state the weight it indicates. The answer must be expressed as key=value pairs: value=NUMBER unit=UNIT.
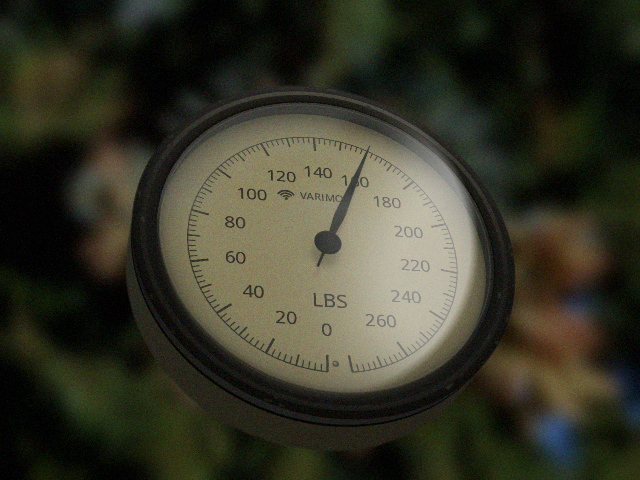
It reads value=160 unit=lb
